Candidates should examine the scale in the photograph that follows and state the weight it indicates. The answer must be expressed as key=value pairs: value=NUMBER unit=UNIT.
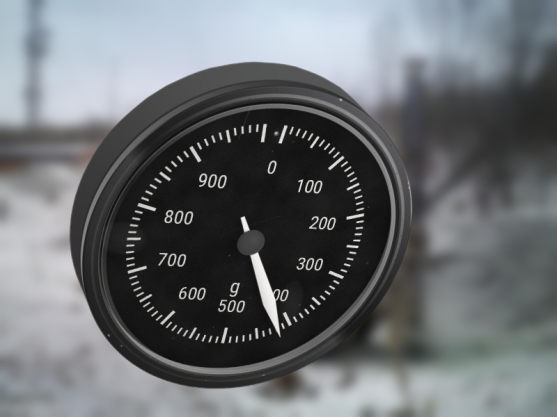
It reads value=420 unit=g
